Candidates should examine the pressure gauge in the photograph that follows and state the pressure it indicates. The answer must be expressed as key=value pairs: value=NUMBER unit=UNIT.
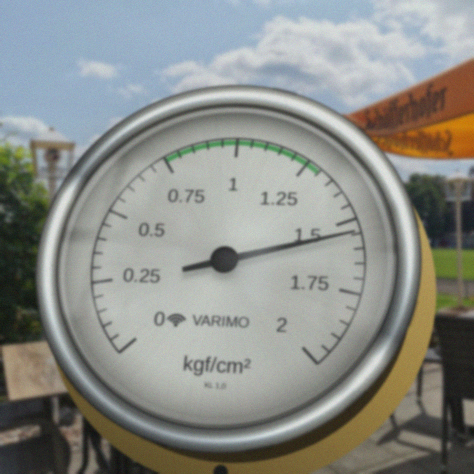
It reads value=1.55 unit=kg/cm²
